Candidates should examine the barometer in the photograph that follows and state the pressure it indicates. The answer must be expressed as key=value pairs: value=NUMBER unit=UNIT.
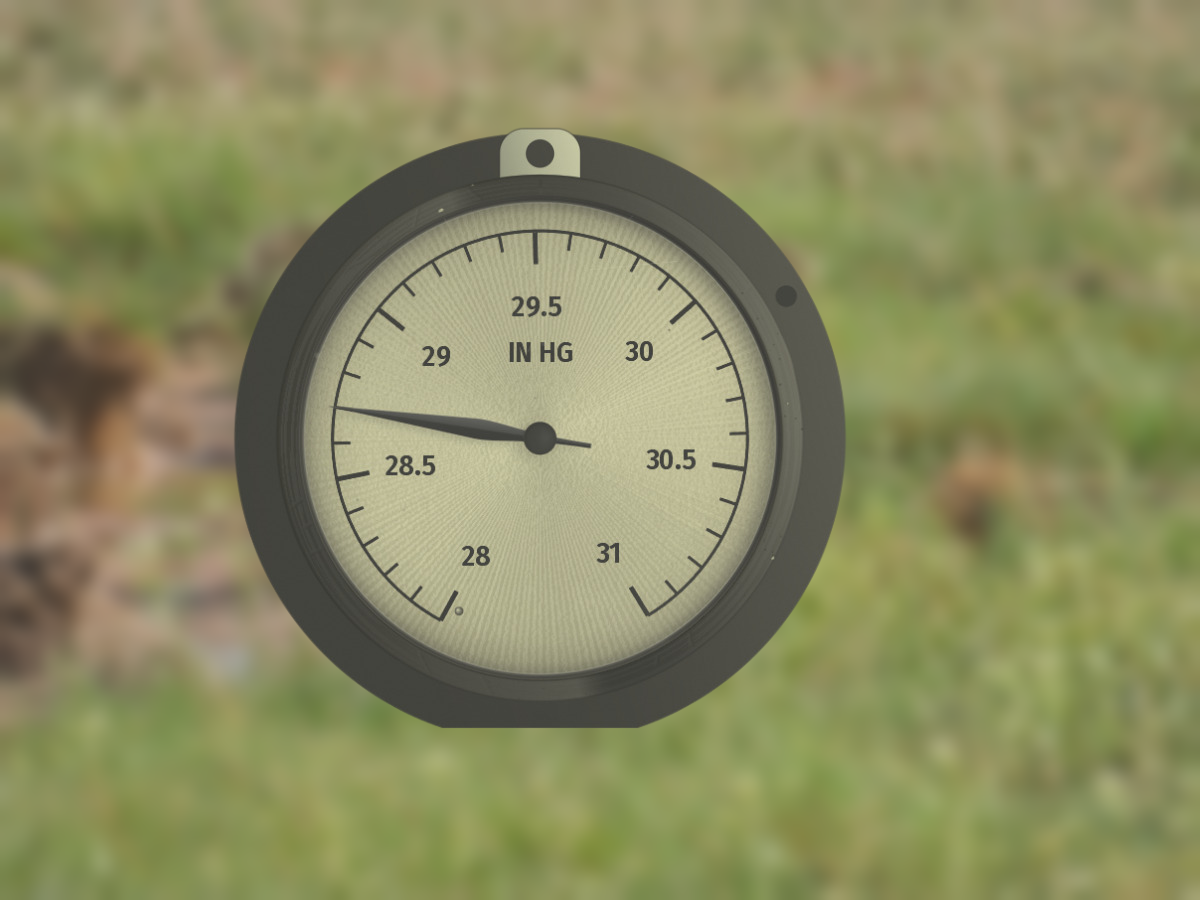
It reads value=28.7 unit=inHg
